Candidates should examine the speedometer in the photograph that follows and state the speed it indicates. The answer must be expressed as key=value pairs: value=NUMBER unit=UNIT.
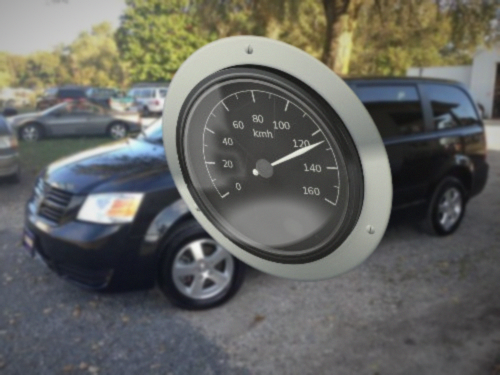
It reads value=125 unit=km/h
